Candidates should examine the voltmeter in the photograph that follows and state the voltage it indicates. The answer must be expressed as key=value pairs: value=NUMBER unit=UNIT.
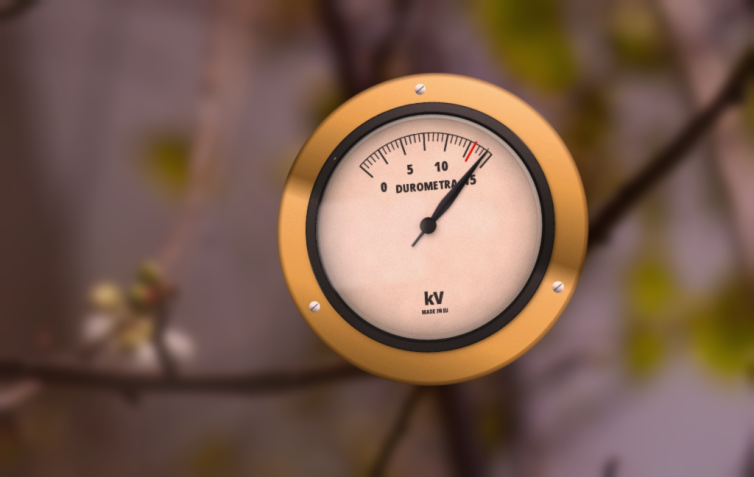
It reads value=14.5 unit=kV
